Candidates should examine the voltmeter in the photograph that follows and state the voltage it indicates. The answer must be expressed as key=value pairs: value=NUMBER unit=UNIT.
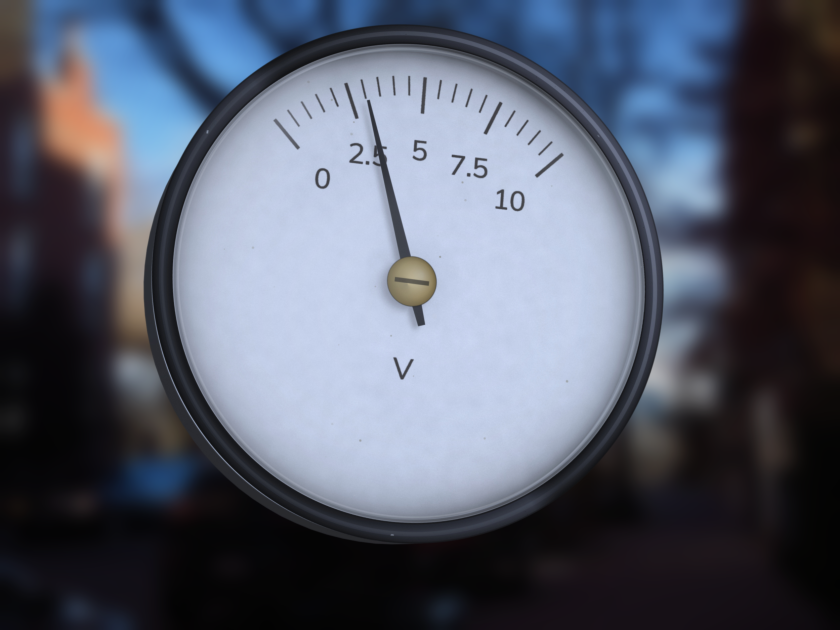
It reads value=3 unit=V
